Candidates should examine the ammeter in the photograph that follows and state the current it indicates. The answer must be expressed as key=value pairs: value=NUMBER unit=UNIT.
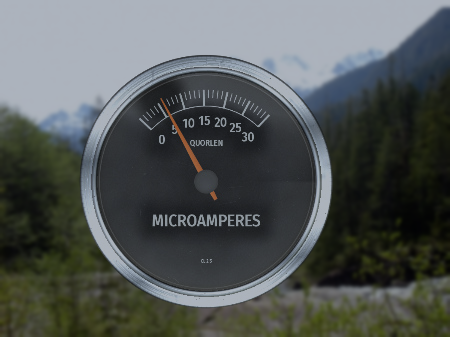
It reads value=6 unit=µA
